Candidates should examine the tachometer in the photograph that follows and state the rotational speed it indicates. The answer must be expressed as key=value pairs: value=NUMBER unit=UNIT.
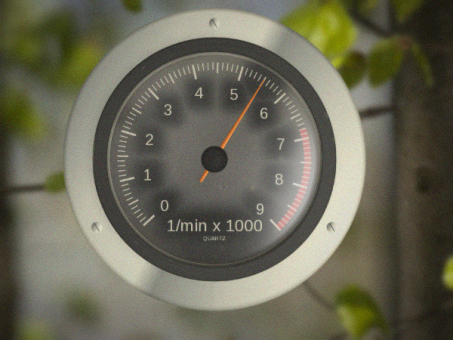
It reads value=5500 unit=rpm
